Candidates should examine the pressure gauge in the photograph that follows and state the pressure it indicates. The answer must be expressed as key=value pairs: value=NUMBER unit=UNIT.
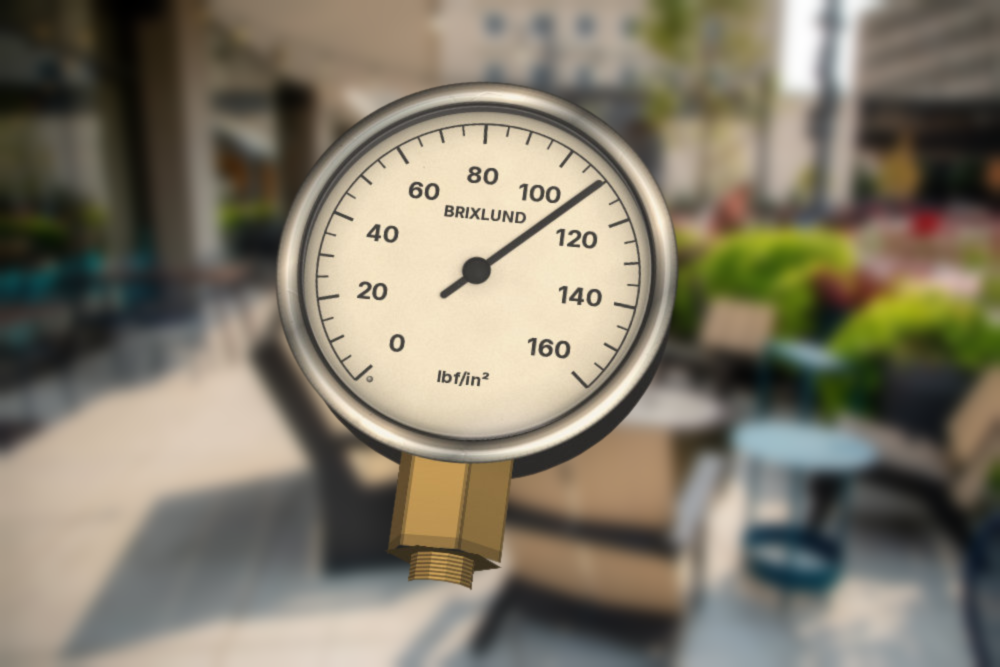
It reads value=110 unit=psi
